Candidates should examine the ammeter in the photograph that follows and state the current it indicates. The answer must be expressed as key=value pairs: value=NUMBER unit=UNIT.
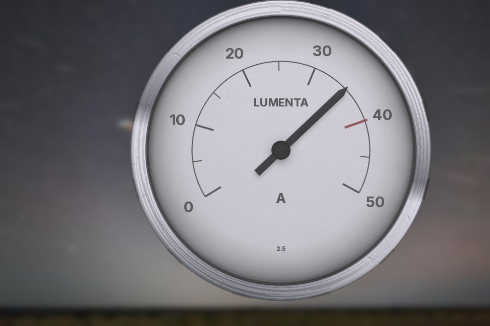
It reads value=35 unit=A
